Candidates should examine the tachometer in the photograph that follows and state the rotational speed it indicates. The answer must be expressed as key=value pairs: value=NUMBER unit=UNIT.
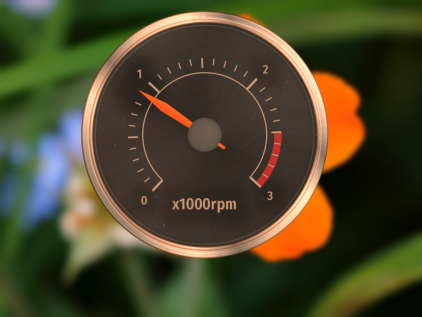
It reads value=900 unit=rpm
